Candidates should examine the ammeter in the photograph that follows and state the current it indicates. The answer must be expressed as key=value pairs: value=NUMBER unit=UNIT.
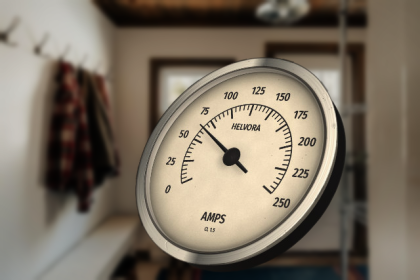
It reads value=65 unit=A
